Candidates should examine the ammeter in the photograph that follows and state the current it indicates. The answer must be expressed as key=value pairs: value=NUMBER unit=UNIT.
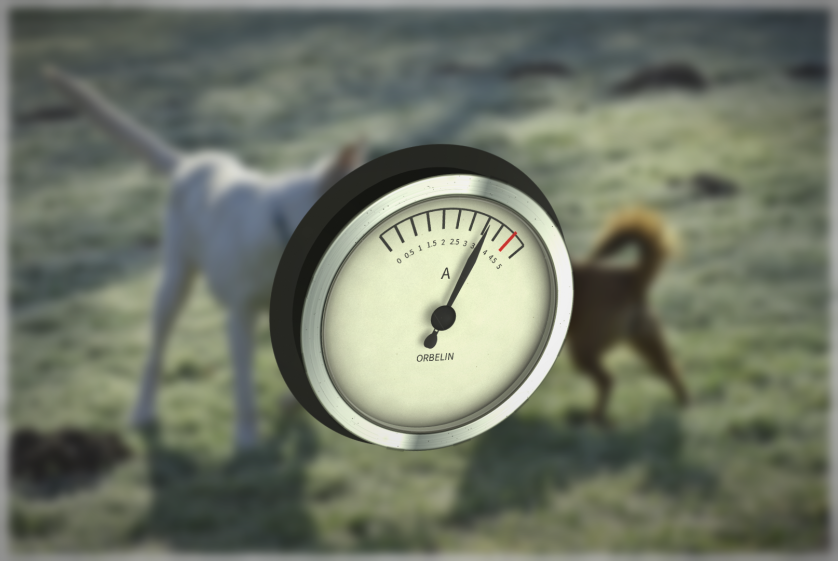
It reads value=3.5 unit=A
